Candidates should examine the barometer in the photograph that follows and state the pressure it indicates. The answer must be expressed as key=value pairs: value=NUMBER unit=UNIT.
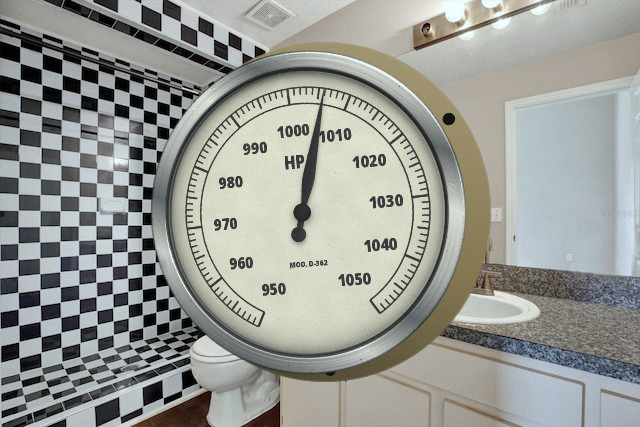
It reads value=1006 unit=hPa
